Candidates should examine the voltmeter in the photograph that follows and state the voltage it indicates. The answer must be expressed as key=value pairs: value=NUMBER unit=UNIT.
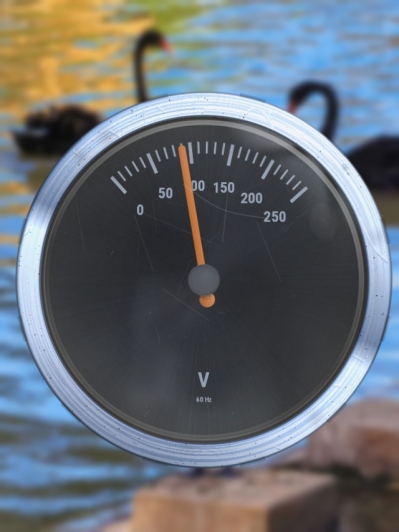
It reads value=90 unit=V
